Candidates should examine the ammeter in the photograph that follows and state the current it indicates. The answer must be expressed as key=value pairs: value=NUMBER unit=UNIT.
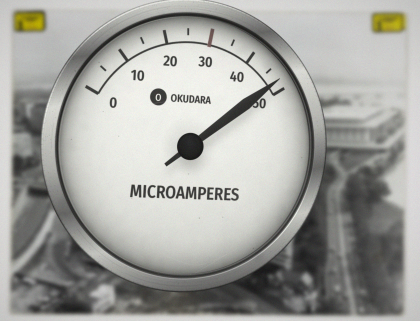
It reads value=47.5 unit=µA
